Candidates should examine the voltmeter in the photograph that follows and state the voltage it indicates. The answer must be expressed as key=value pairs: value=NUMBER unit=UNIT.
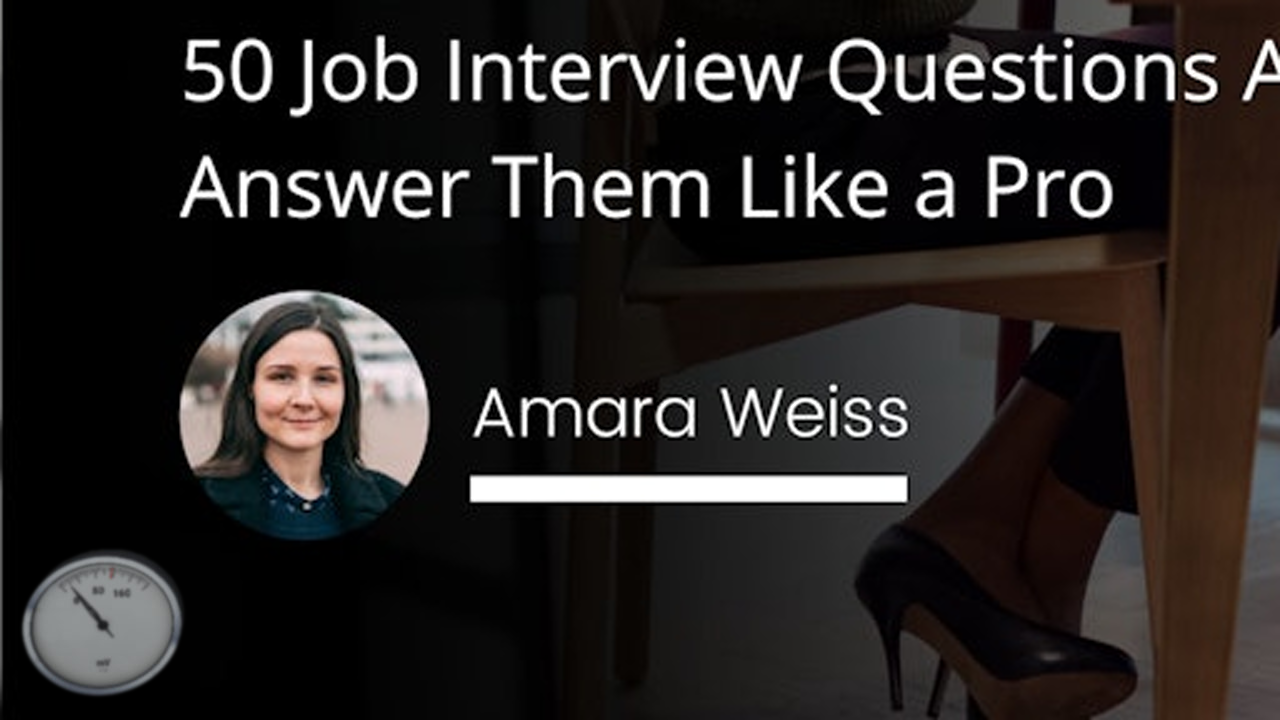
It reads value=20 unit=mV
